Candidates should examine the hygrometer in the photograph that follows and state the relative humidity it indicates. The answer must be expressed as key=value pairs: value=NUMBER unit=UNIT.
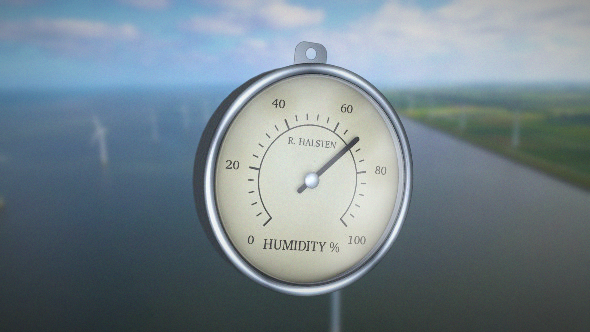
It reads value=68 unit=%
